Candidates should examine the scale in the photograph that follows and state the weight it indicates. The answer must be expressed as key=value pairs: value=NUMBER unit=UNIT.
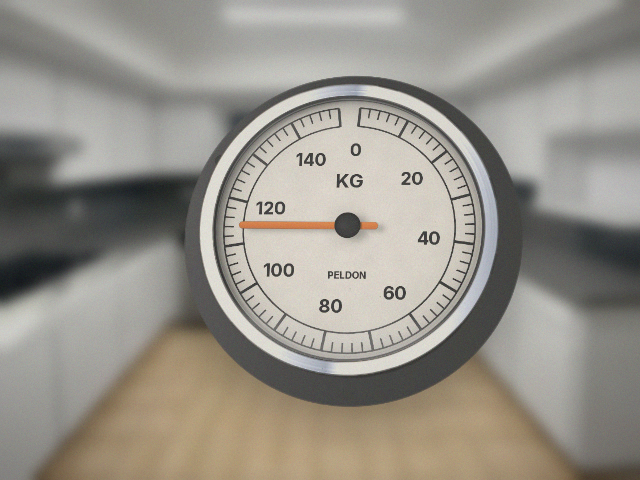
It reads value=114 unit=kg
